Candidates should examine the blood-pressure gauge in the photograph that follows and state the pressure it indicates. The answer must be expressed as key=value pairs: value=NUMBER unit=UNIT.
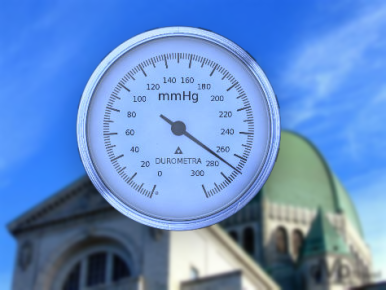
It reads value=270 unit=mmHg
